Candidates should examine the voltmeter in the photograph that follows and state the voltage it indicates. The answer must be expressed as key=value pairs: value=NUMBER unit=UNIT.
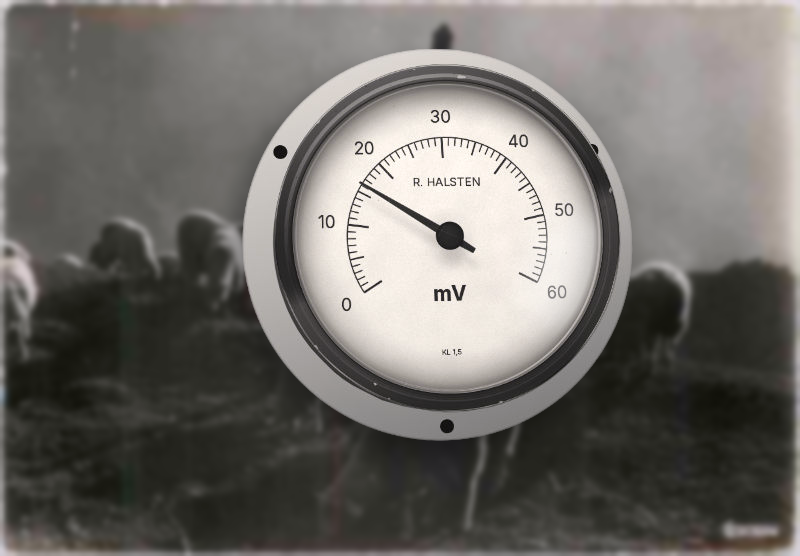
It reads value=16 unit=mV
